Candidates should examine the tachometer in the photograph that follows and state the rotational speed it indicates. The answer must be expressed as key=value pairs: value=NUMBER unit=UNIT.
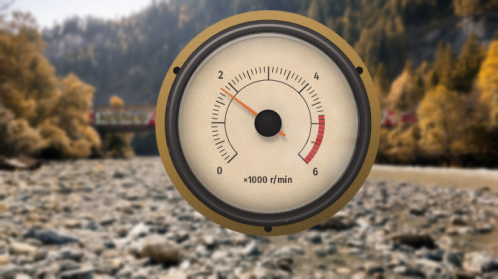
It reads value=1800 unit=rpm
